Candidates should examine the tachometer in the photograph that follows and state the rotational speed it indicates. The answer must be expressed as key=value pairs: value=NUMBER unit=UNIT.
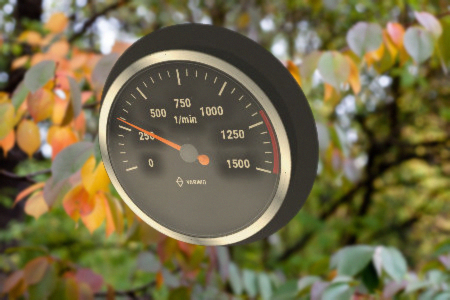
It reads value=300 unit=rpm
